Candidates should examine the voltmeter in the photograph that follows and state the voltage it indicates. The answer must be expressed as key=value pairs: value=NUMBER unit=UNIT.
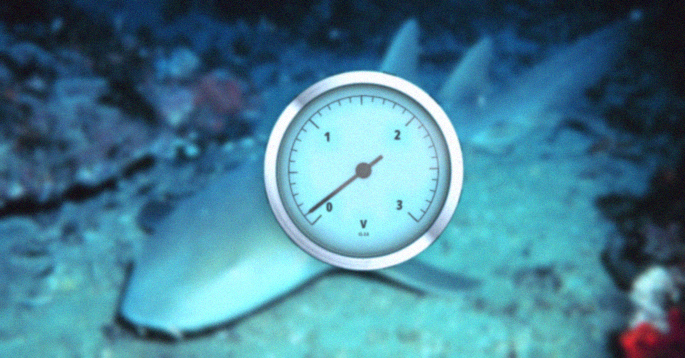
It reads value=0.1 unit=V
